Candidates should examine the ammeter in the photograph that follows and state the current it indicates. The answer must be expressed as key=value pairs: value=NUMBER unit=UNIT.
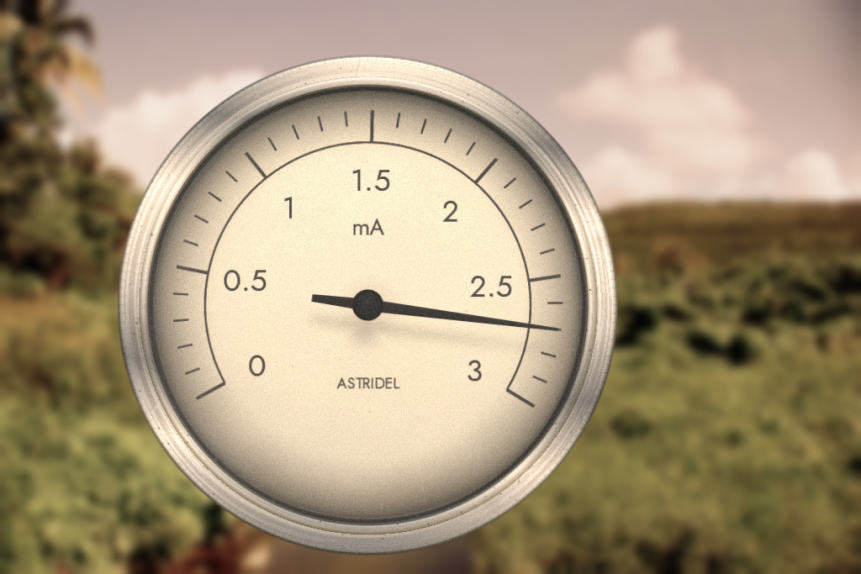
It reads value=2.7 unit=mA
